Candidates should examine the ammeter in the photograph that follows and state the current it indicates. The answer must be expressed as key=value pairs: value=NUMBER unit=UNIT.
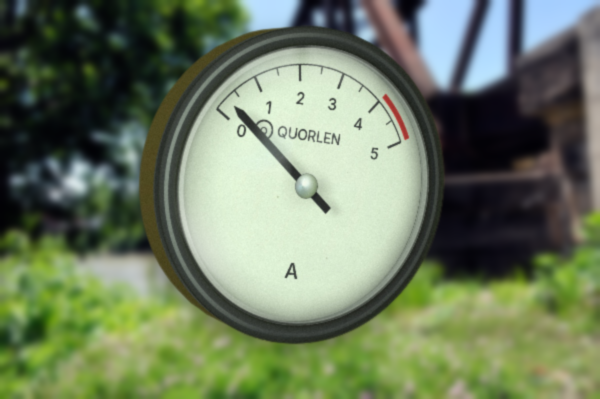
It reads value=0.25 unit=A
